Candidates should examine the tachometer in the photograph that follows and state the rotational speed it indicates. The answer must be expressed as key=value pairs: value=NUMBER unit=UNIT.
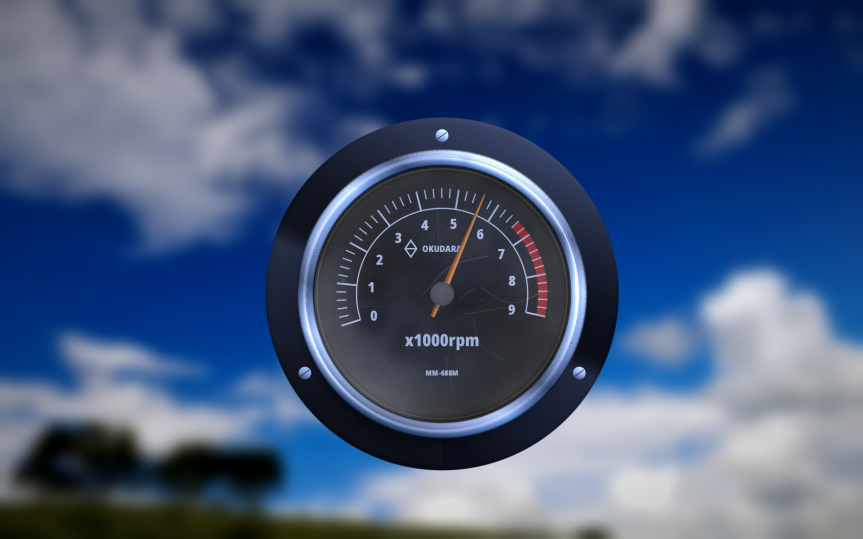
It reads value=5600 unit=rpm
